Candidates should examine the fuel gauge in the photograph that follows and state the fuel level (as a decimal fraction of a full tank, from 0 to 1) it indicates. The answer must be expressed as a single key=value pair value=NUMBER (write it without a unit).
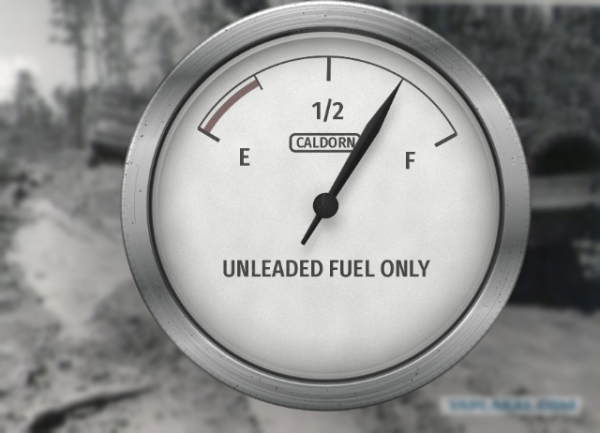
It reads value=0.75
